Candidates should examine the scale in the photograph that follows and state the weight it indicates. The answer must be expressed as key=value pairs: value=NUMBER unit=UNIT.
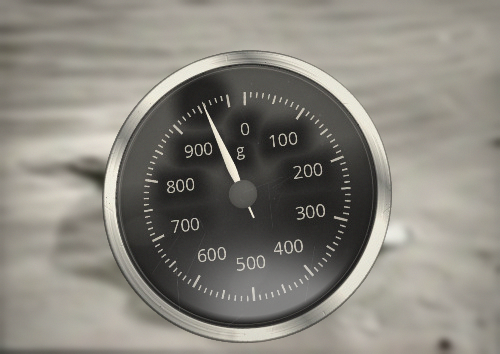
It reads value=960 unit=g
